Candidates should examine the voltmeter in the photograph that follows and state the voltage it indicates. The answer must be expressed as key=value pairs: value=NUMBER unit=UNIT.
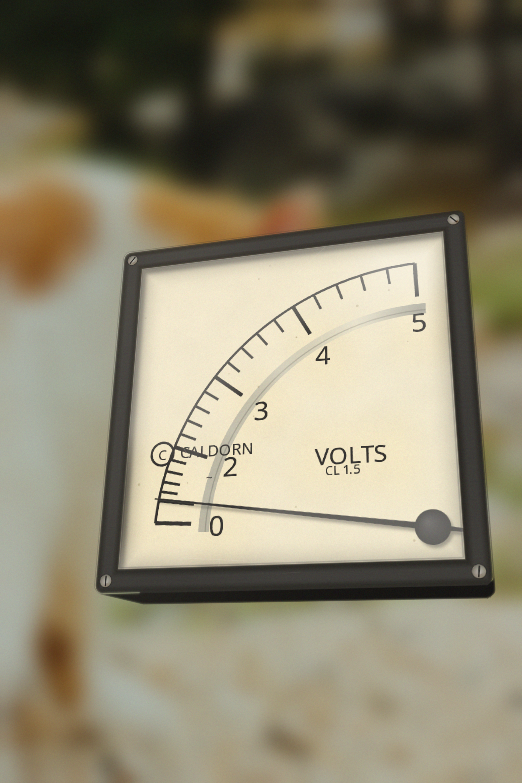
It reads value=1 unit=V
